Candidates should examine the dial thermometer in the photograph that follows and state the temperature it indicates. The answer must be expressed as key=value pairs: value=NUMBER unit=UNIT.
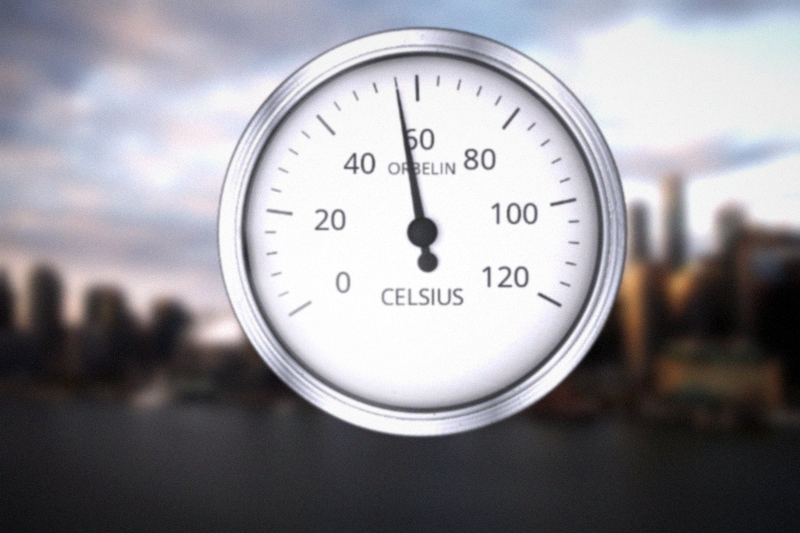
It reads value=56 unit=°C
